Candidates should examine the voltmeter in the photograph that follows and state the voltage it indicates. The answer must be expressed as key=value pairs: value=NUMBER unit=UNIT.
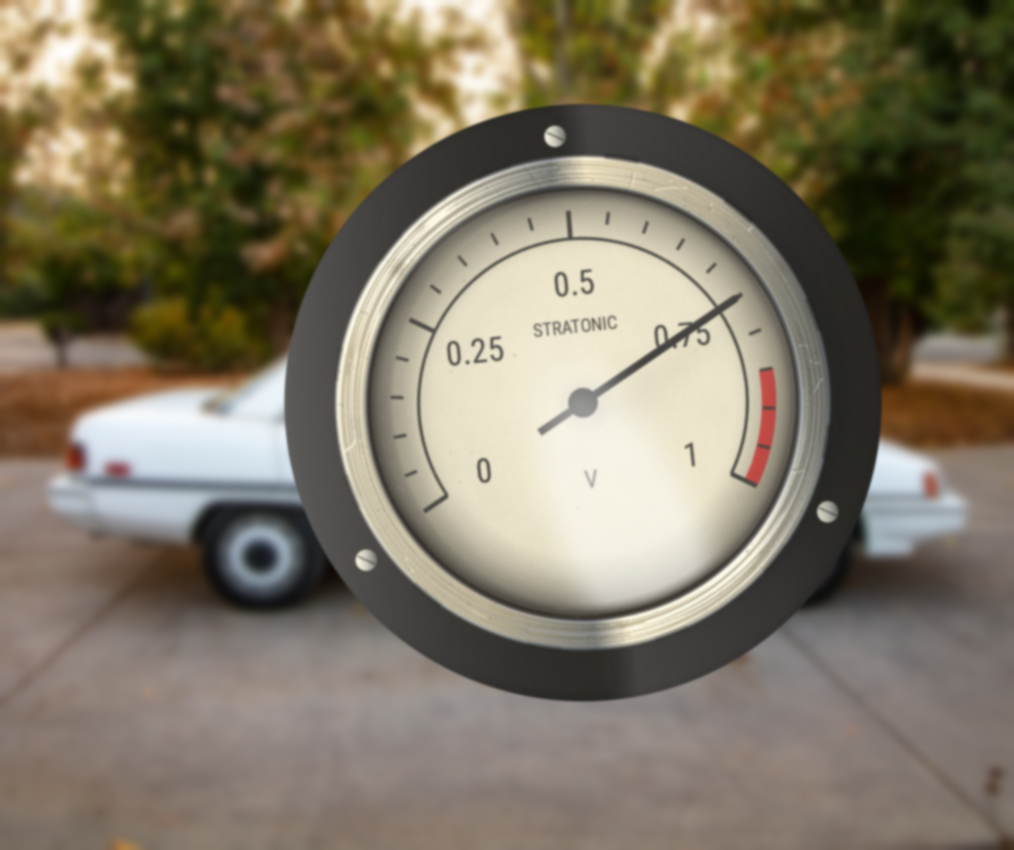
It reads value=0.75 unit=V
